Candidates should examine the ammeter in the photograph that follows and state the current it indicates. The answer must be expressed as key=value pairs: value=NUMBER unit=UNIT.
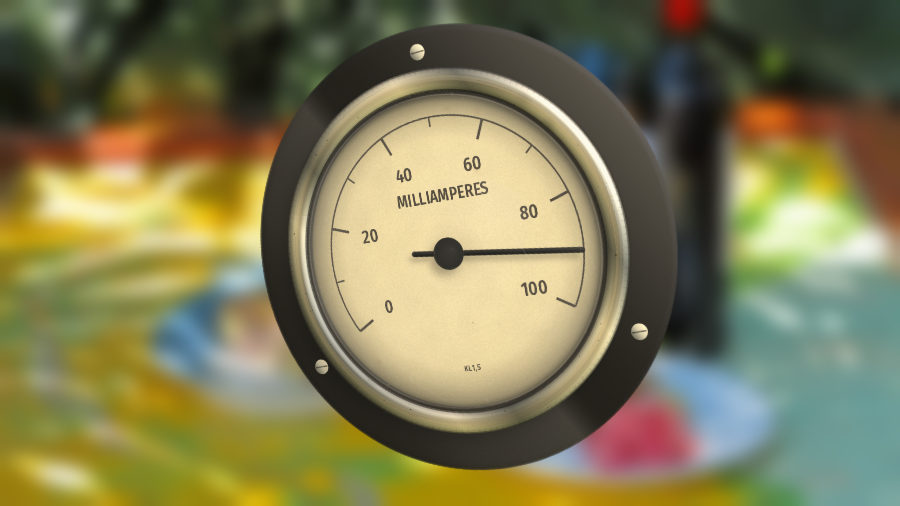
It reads value=90 unit=mA
